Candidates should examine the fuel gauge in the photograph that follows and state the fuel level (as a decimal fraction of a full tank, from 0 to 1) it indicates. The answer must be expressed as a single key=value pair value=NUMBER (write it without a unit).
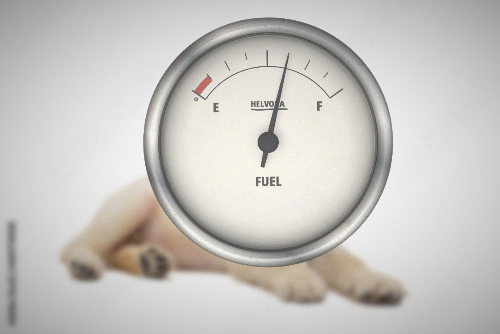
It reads value=0.625
